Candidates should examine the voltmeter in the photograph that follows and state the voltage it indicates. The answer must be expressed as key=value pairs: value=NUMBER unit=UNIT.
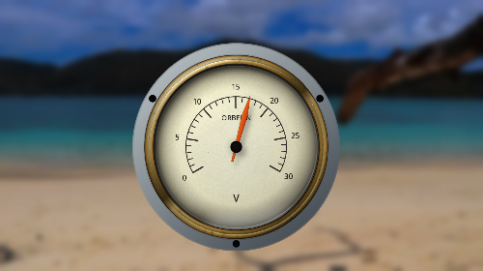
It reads value=17 unit=V
